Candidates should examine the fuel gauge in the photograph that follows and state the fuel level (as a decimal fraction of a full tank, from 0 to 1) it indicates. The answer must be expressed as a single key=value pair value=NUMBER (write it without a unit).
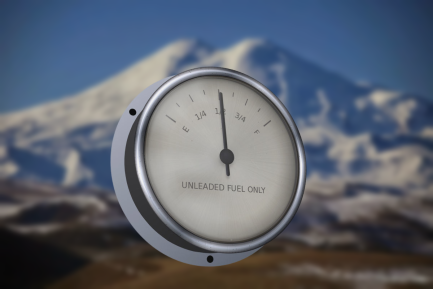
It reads value=0.5
